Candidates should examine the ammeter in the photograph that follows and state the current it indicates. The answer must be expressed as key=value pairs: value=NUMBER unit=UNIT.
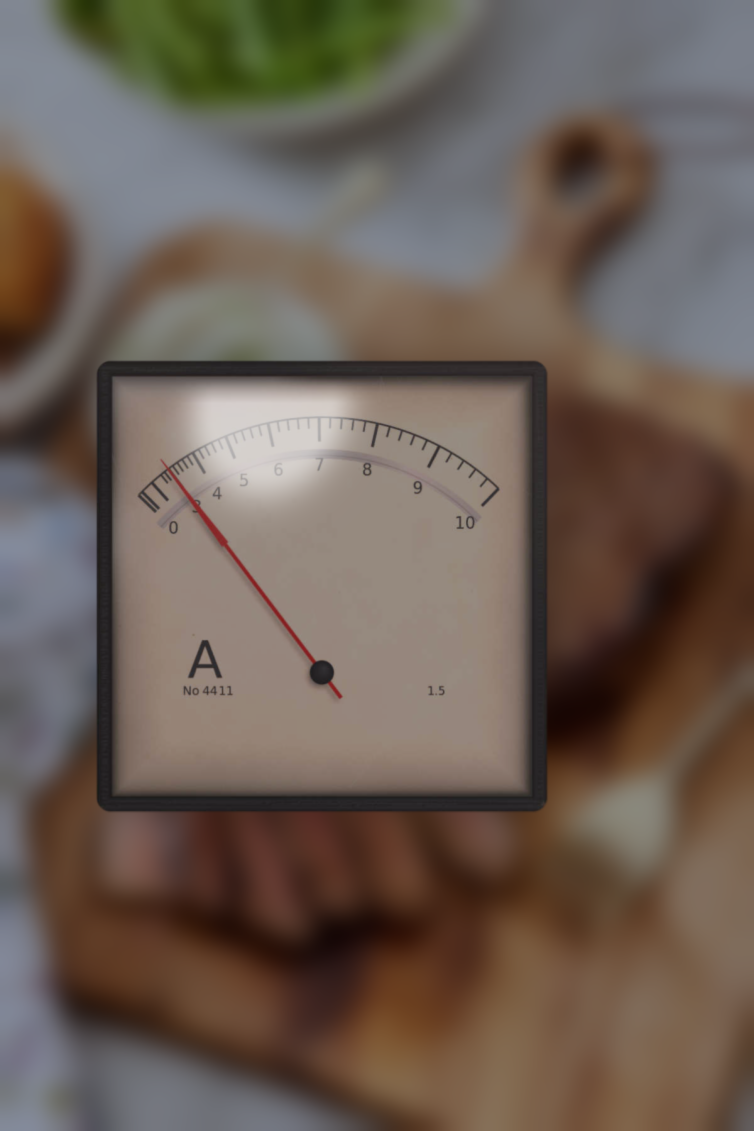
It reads value=3 unit=A
